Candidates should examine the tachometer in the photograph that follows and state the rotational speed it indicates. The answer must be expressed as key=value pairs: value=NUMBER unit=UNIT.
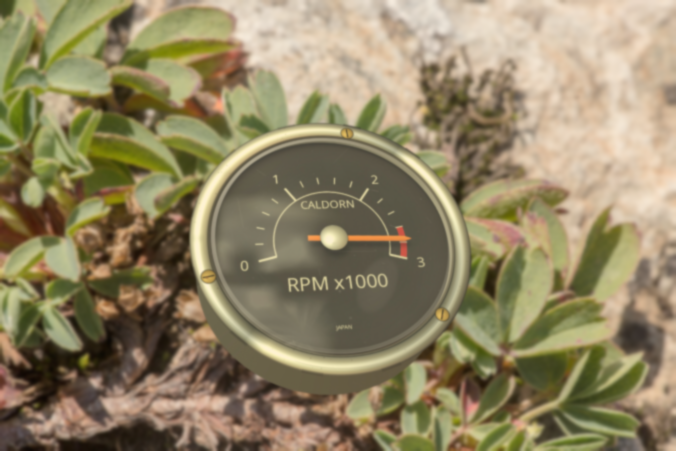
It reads value=2800 unit=rpm
